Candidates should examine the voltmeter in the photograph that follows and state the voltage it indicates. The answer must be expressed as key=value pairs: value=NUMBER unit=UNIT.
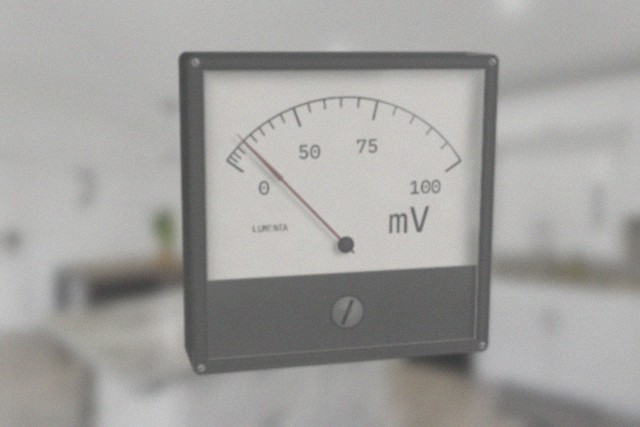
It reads value=25 unit=mV
